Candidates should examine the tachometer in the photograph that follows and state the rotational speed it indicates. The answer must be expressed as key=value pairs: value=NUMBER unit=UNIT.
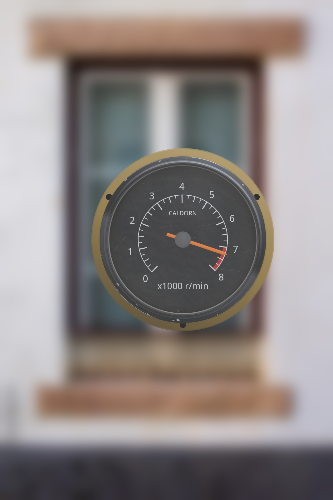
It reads value=7250 unit=rpm
